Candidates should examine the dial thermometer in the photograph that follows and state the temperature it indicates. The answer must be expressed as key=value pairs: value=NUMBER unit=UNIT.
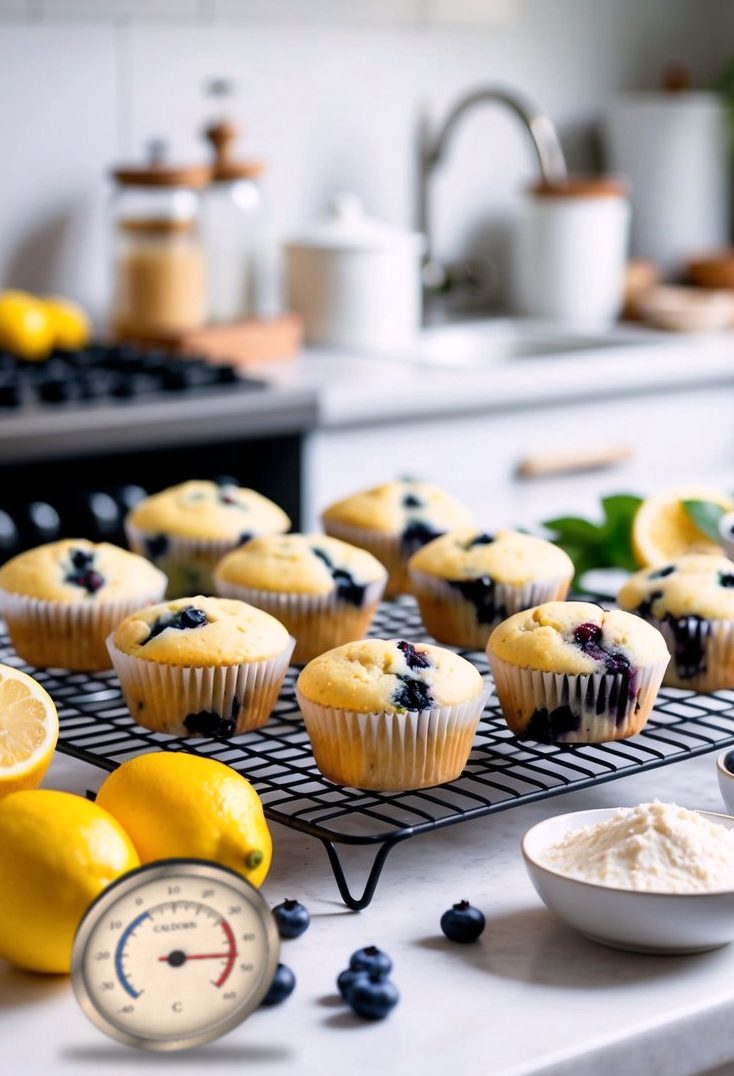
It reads value=45 unit=°C
